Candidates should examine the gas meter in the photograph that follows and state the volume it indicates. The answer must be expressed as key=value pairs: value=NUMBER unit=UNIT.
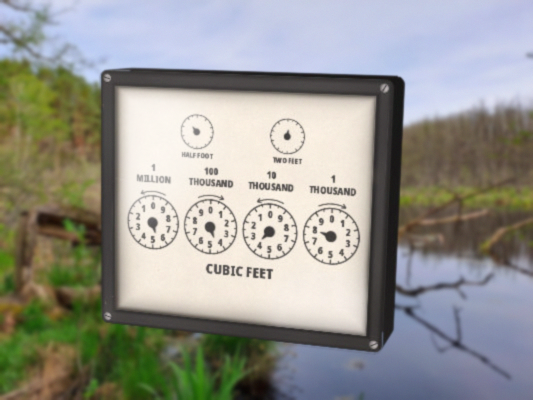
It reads value=543800 unit=ft³
